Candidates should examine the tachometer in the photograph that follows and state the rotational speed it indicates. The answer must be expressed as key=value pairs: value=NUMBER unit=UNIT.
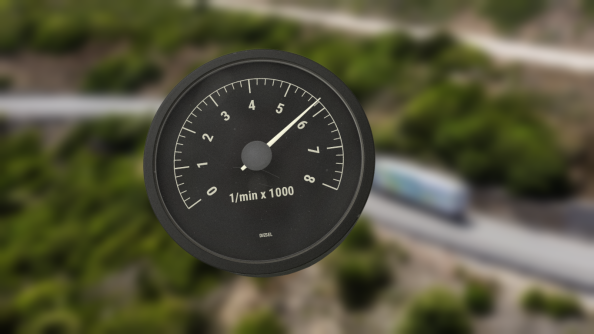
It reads value=5800 unit=rpm
